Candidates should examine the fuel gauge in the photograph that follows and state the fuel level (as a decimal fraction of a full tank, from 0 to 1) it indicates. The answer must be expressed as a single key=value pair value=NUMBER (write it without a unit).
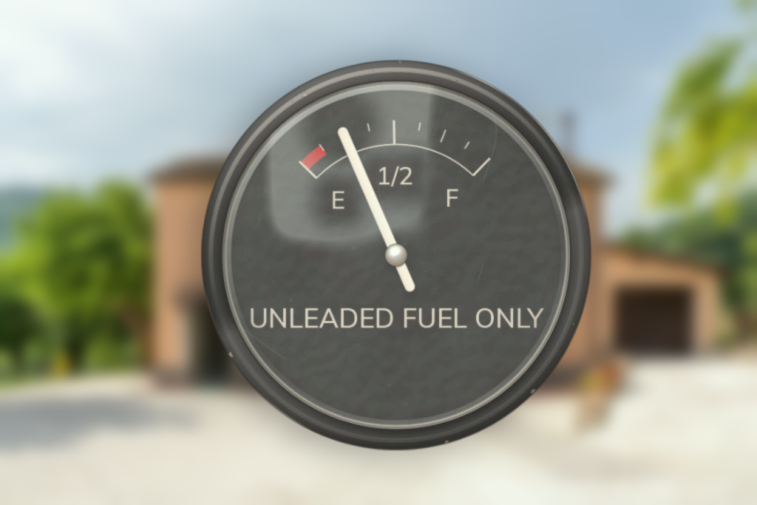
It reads value=0.25
